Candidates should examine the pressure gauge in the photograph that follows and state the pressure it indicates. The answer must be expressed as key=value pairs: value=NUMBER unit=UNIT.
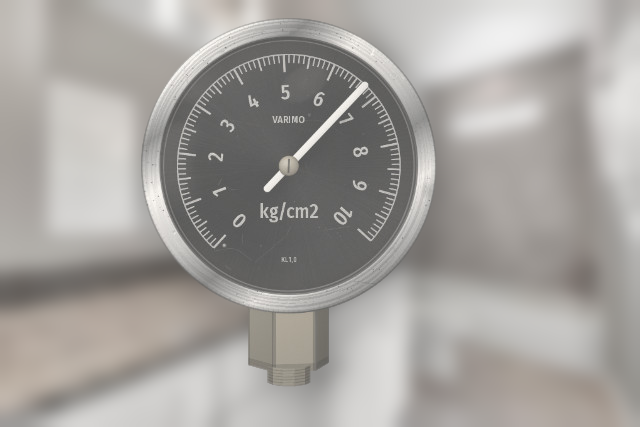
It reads value=6.7 unit=kg/cm²
